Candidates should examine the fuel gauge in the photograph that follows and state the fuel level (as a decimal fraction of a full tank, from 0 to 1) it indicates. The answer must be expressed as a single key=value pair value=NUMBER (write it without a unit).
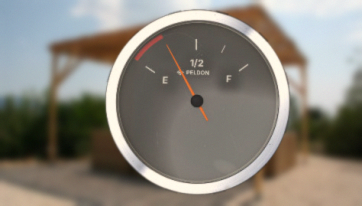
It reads value=0.25
